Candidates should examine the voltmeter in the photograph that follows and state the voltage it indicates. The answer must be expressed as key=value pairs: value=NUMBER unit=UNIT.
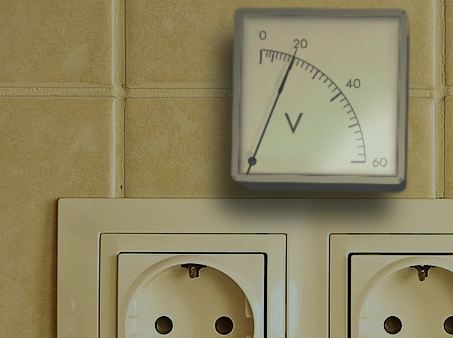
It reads value=20 unit=V
